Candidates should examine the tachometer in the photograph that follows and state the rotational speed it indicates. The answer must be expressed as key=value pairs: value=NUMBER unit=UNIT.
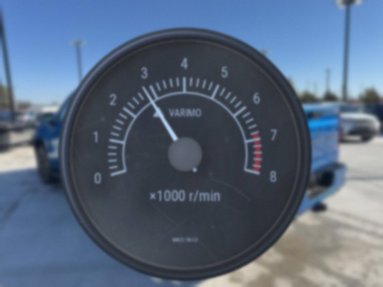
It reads value=2800 unit=rpm
